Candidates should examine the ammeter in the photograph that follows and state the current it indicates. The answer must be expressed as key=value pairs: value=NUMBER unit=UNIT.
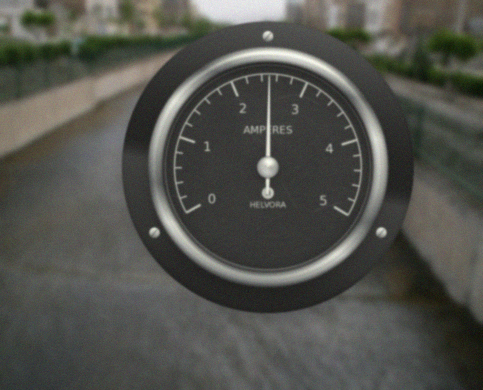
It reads value=2.5 unit=A
